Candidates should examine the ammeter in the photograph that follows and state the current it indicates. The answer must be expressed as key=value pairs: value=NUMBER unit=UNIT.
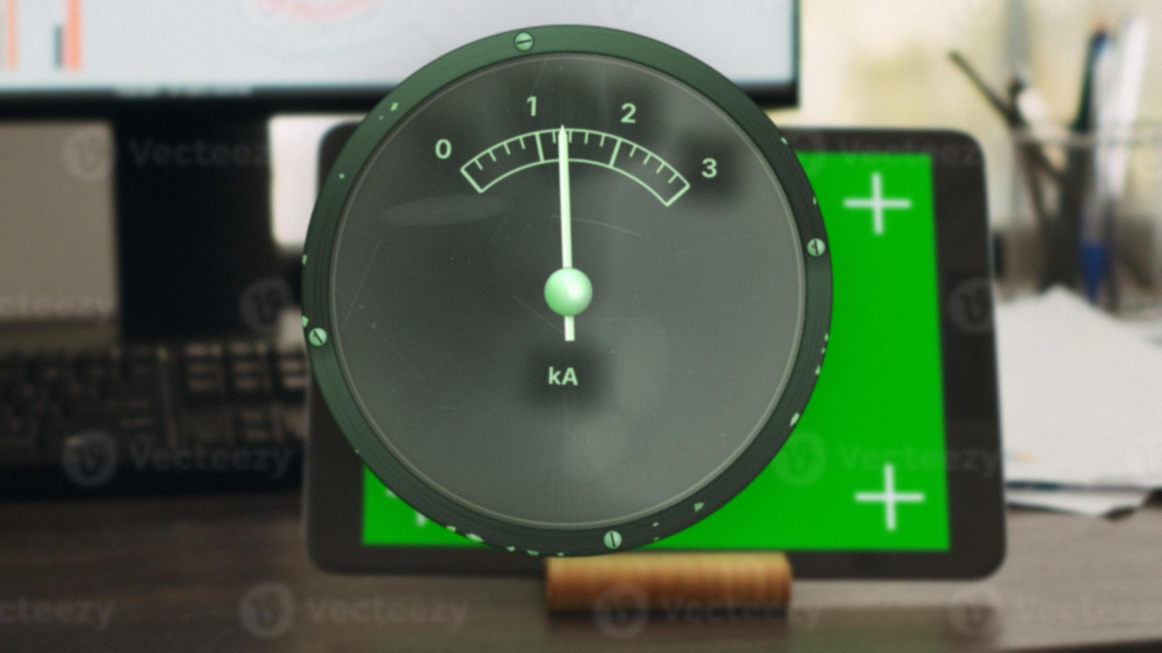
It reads value=1.3 unit=kA
